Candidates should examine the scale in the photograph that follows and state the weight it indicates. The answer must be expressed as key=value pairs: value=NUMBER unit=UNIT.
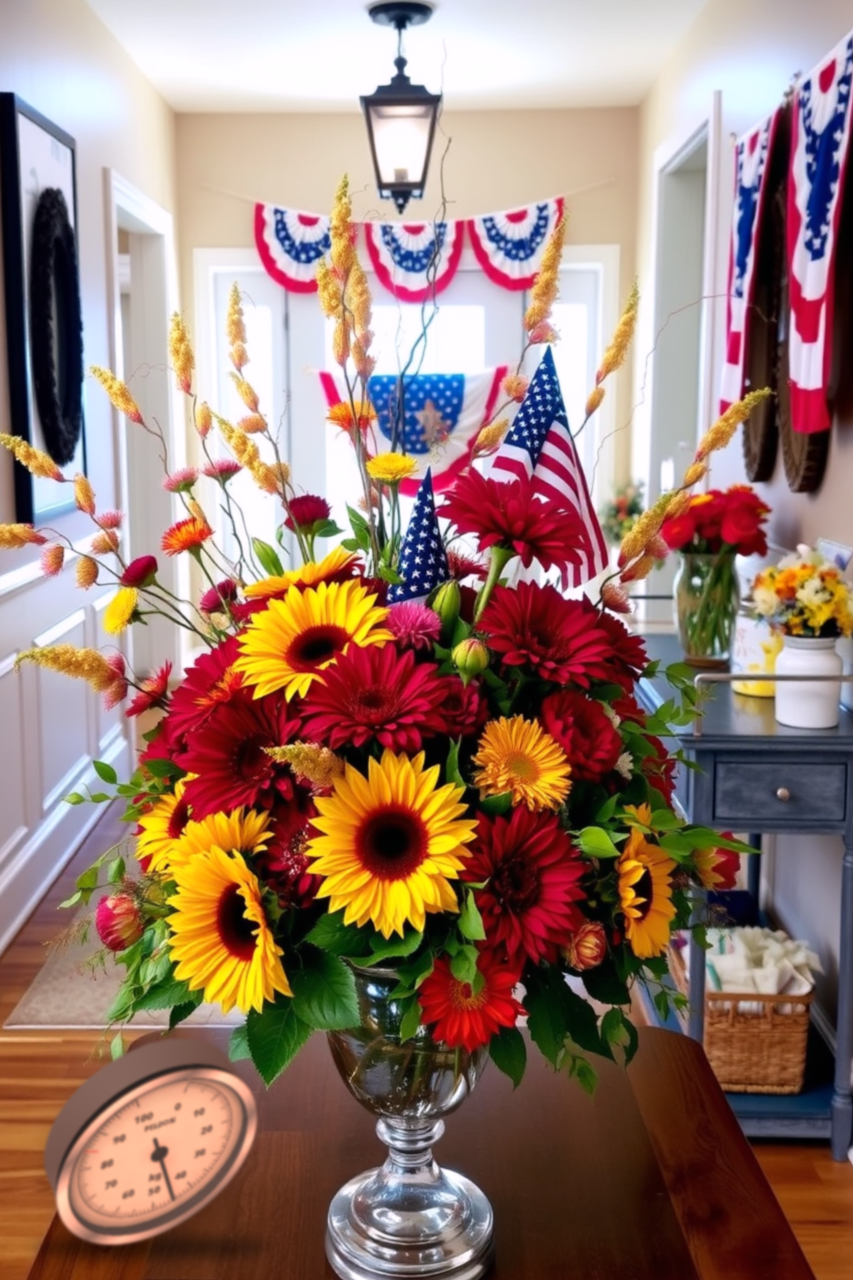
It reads value=45 unit=kg
